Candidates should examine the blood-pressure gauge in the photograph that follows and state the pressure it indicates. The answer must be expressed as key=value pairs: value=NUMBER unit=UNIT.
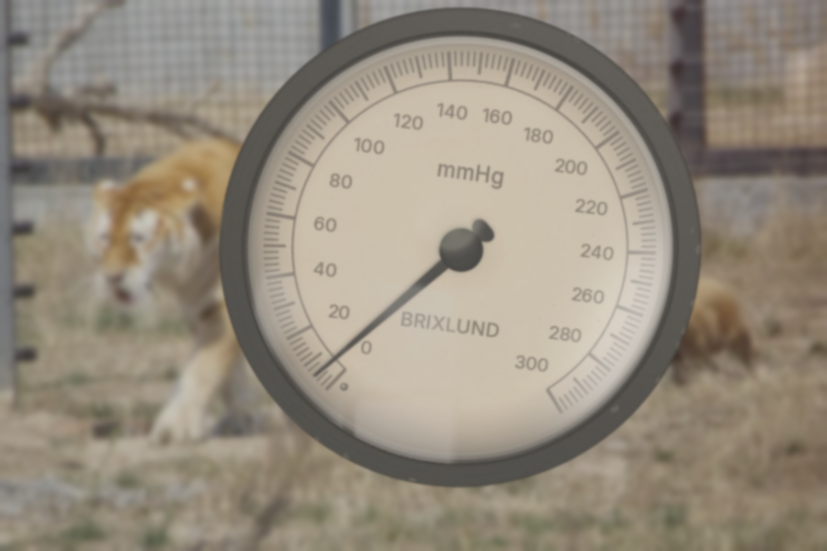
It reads value=6 unit=mmHg
